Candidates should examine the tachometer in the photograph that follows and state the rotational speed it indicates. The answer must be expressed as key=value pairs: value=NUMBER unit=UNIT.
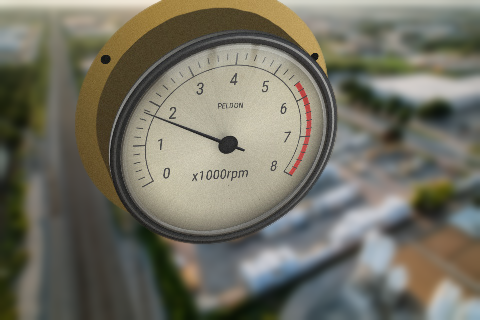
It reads value=1800 unit=rpm
